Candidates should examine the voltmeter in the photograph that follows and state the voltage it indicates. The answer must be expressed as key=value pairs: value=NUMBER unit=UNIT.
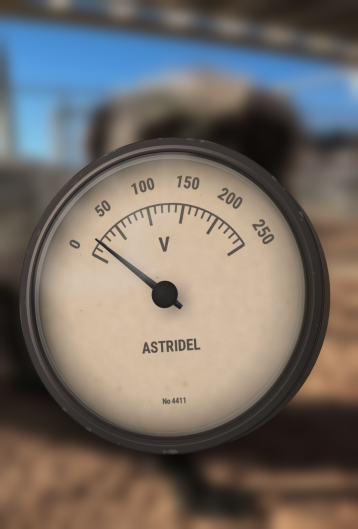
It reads value=20 unit=V
